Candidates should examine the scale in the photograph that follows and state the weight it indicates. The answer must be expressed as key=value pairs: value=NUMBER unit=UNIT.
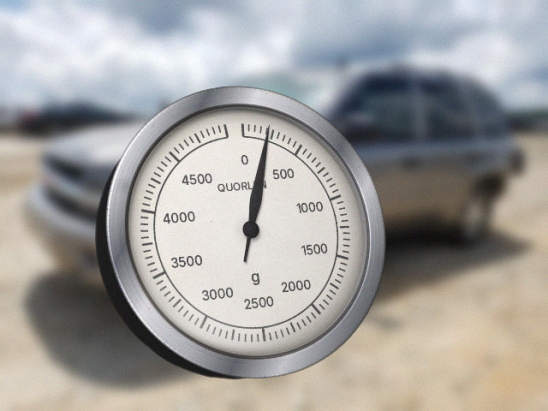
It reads value=200 unit=g
